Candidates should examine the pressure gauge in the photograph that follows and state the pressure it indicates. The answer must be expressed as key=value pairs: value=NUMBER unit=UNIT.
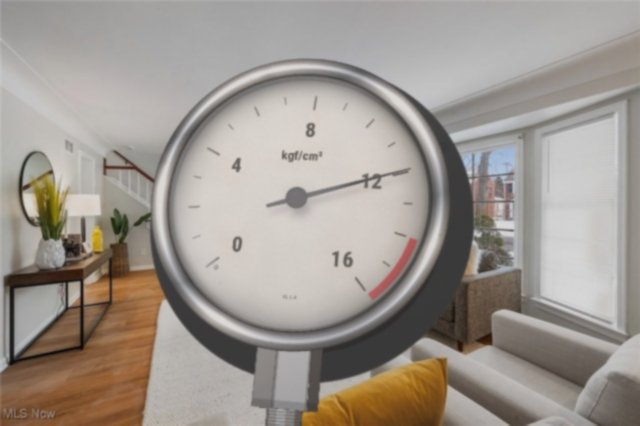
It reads value=12 unit=kg/cm²
